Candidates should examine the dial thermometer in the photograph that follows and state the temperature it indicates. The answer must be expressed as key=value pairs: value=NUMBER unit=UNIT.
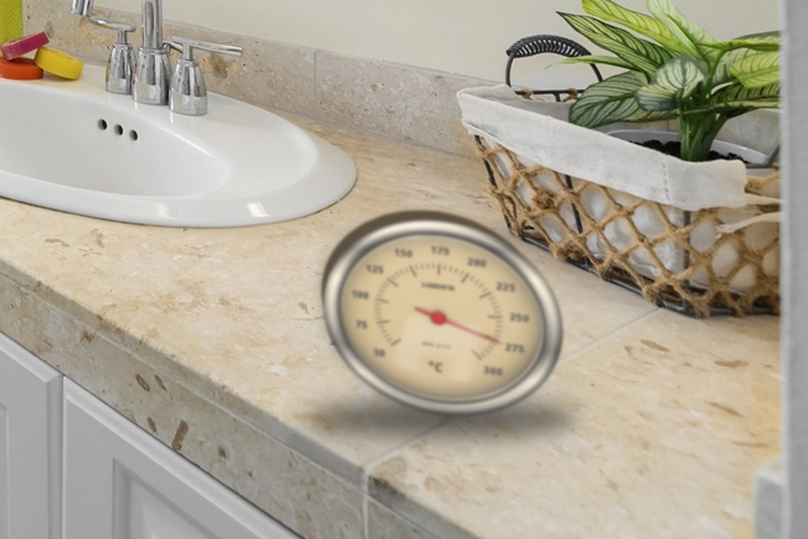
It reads value=275 unit=°C
